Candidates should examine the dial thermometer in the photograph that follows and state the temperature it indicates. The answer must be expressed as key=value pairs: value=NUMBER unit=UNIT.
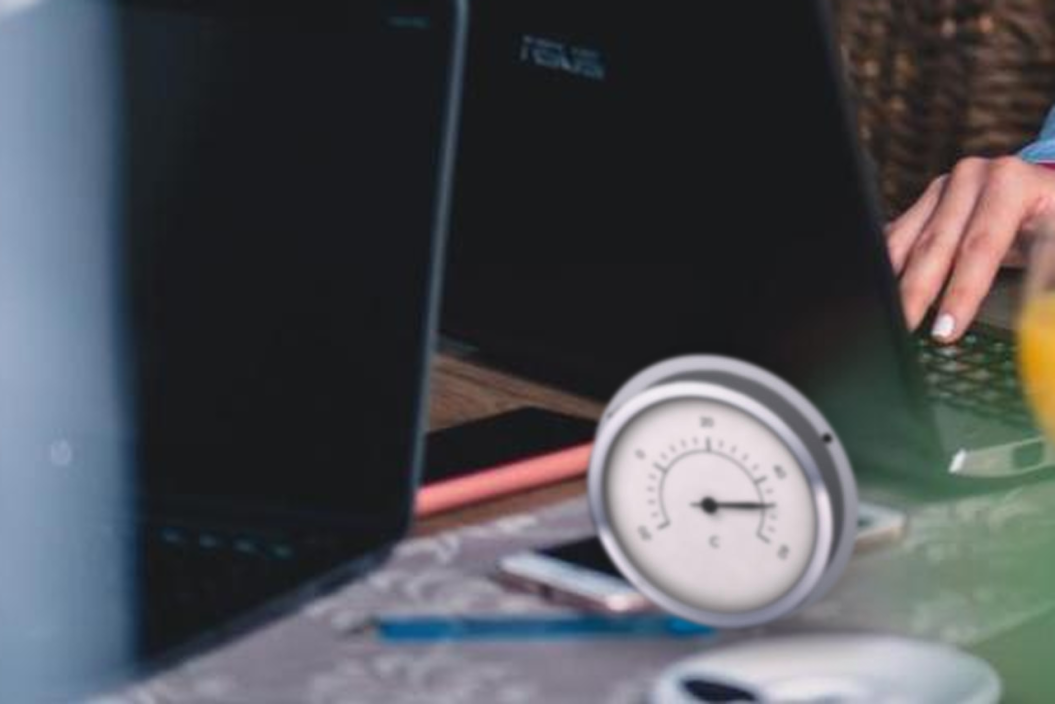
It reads value=48 unit=°C
